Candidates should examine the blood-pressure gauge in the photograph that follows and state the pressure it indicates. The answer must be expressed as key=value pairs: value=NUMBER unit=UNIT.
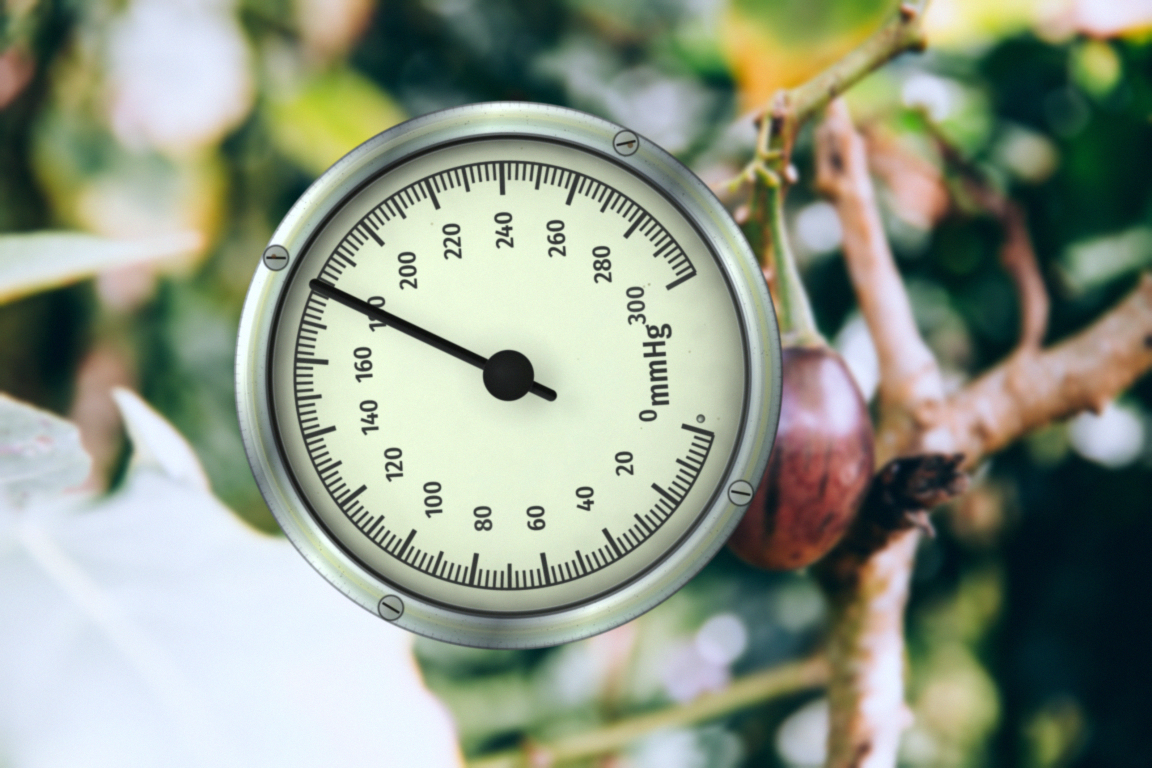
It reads value=180 unit=mmHg
